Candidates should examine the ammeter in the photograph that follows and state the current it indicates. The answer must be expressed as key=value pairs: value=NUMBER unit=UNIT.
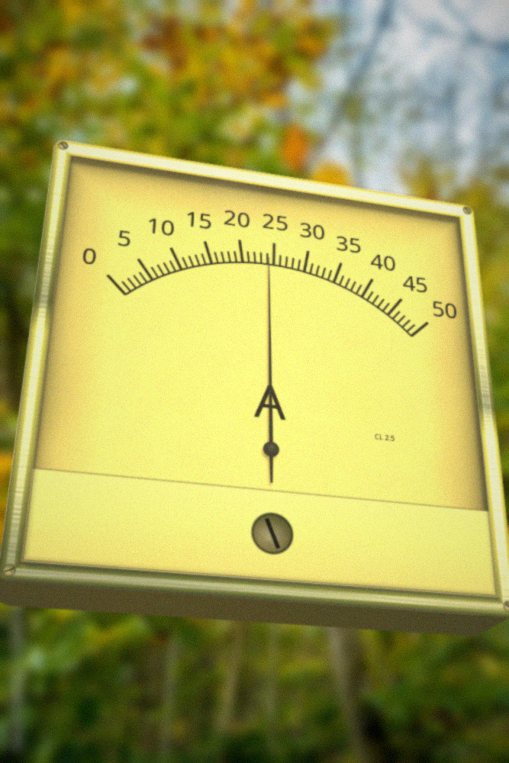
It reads value=24 unit=A
